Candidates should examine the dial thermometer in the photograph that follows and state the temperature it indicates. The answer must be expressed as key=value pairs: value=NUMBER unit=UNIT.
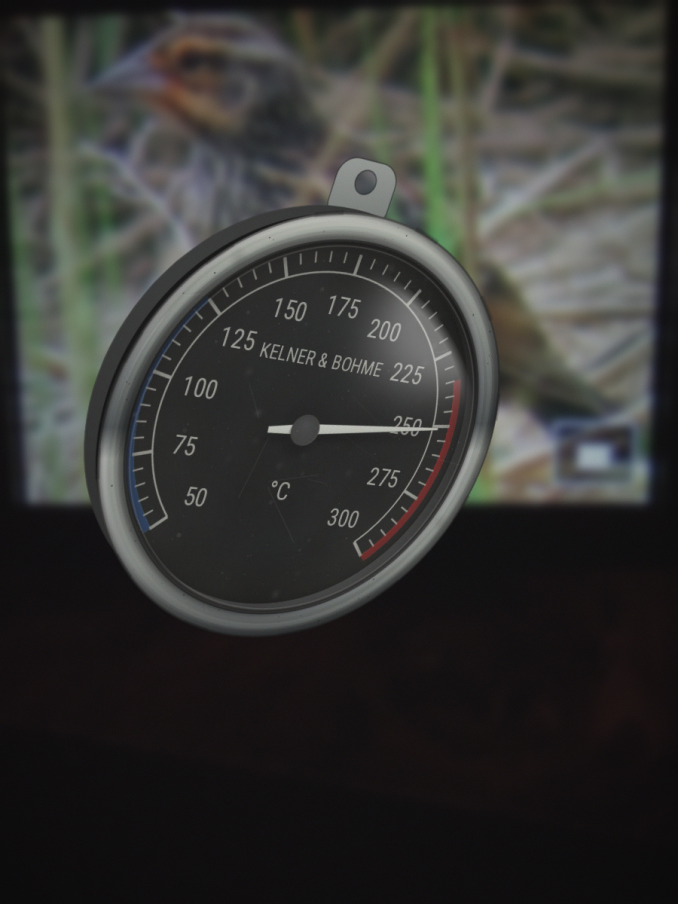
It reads value=250 unit=°C
